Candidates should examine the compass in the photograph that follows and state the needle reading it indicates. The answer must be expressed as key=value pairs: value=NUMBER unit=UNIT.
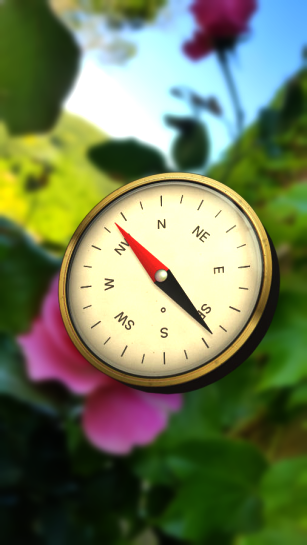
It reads value=322.5 unit=°
